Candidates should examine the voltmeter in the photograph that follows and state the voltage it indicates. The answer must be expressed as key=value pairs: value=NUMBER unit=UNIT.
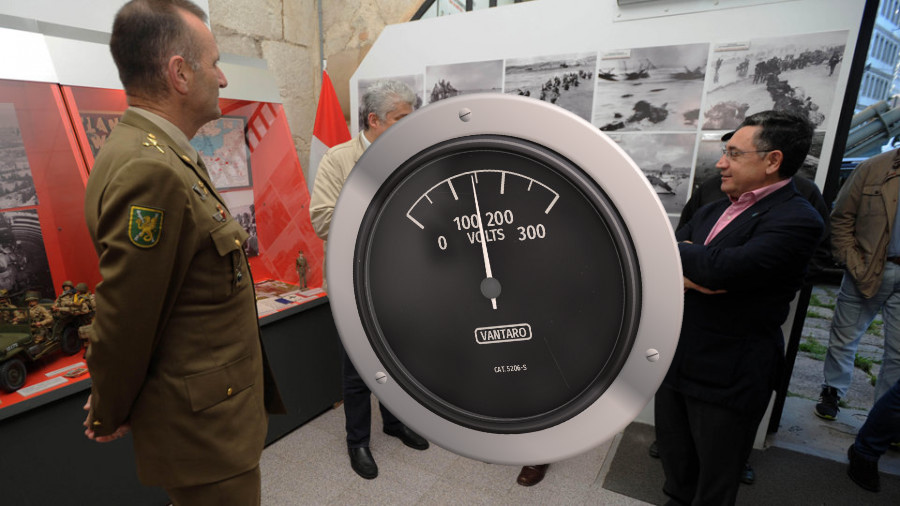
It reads value=150 unit=V
